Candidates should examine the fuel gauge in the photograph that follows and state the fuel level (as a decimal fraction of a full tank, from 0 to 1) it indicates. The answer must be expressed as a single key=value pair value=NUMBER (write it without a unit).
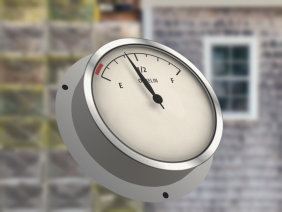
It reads value=0.375
